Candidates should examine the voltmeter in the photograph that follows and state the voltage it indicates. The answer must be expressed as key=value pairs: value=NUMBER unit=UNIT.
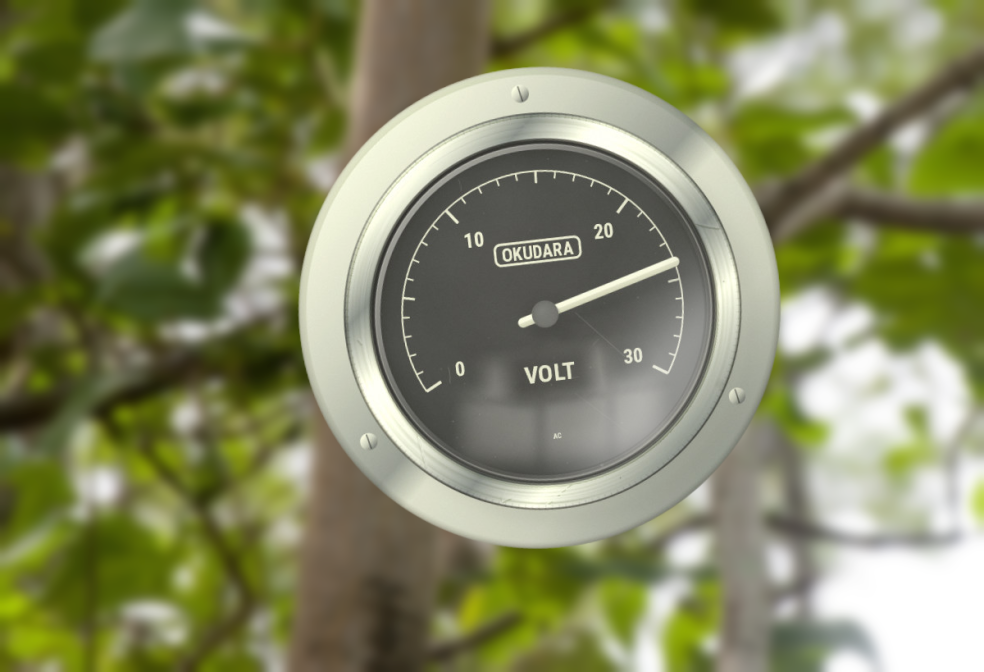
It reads value=24 unit=V
